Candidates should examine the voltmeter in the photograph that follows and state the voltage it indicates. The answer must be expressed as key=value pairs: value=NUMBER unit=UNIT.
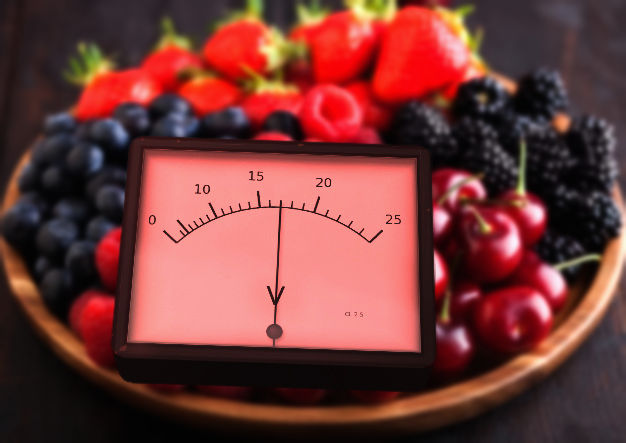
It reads value=17 unit=V
